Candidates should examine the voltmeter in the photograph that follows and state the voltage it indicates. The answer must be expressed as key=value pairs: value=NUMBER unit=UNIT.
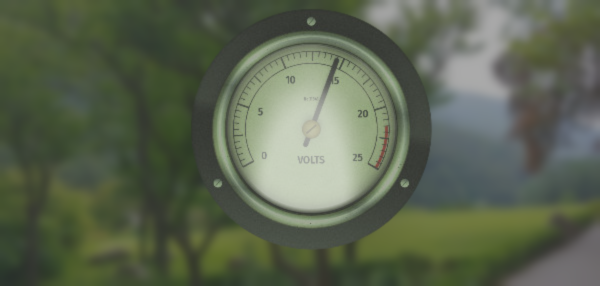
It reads value=14.5 unit=V
